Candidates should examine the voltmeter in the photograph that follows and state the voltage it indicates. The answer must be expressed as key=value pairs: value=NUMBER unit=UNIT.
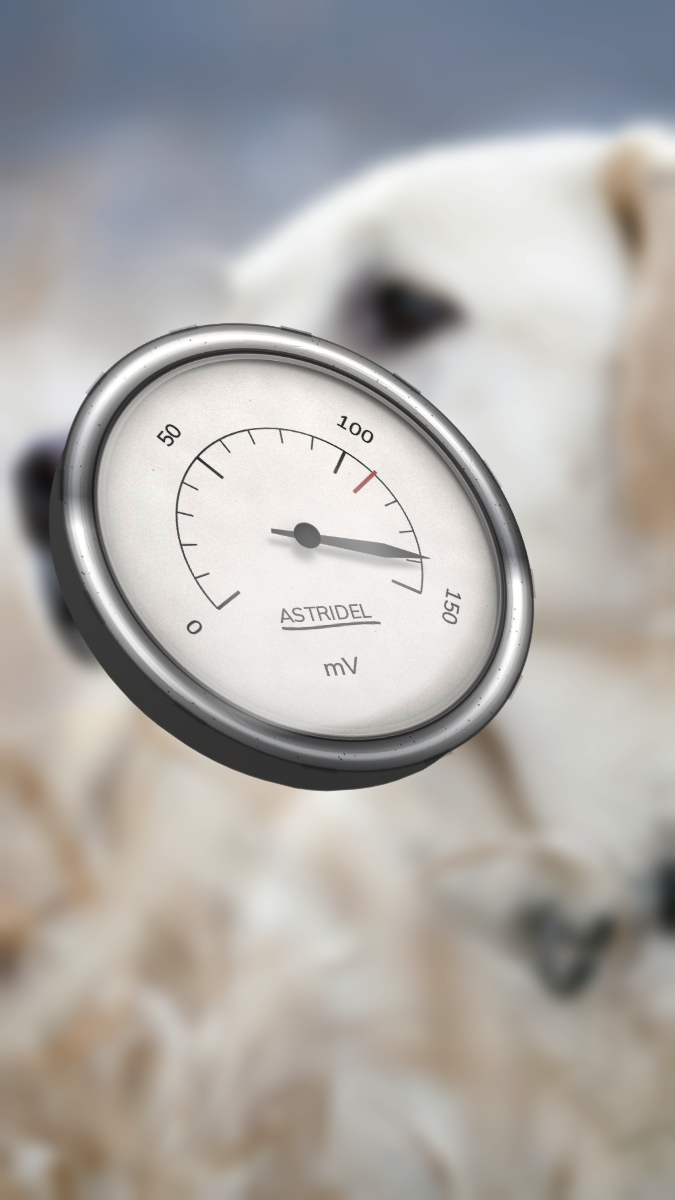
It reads value=140 unit=mV
